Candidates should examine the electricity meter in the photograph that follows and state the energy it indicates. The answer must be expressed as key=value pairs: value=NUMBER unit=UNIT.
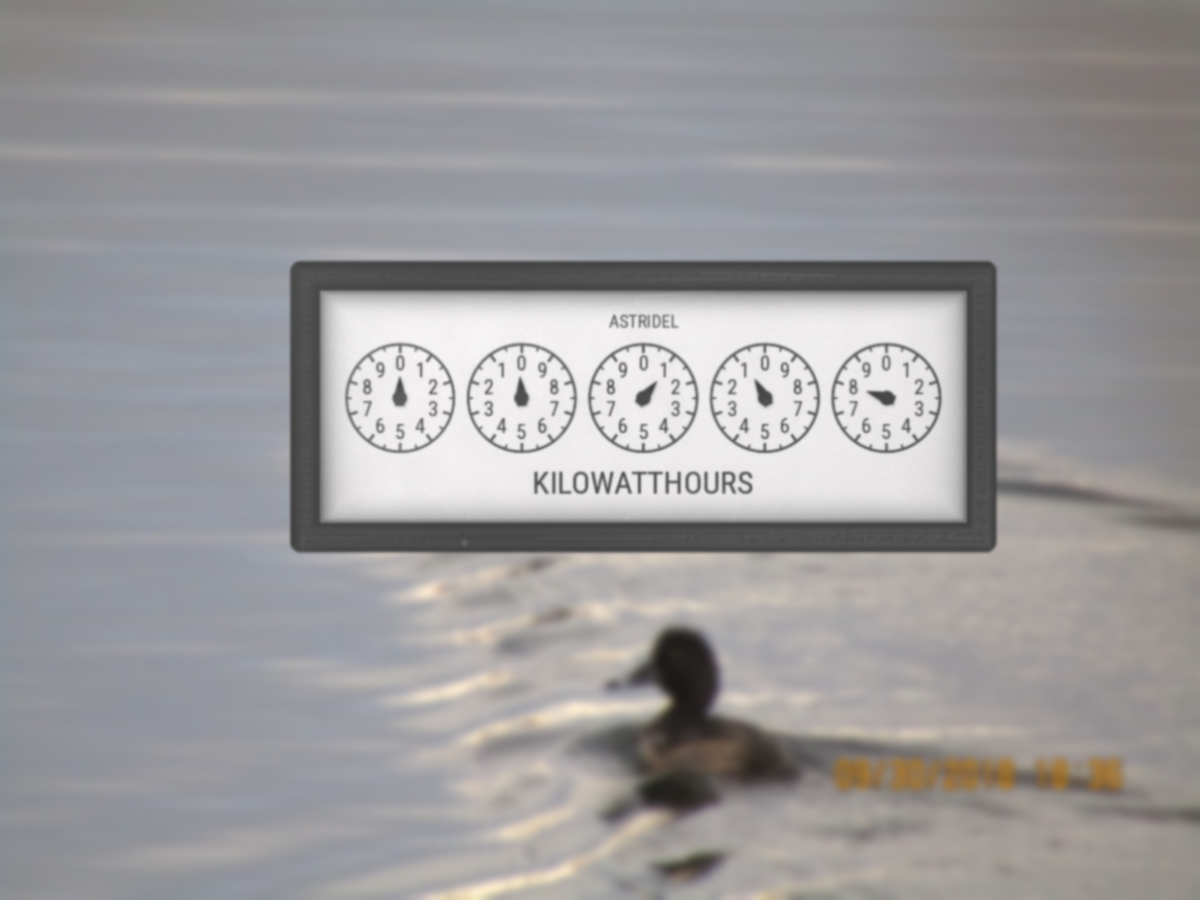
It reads value=108 unit=kWh
